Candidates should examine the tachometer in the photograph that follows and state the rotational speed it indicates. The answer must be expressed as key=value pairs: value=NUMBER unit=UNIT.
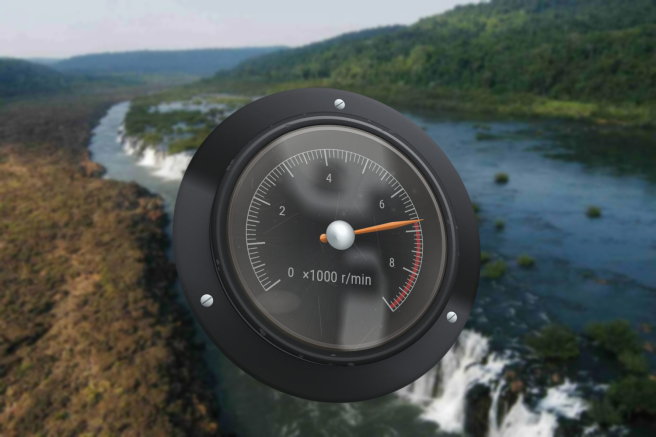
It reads value=6800 unit=rpm
